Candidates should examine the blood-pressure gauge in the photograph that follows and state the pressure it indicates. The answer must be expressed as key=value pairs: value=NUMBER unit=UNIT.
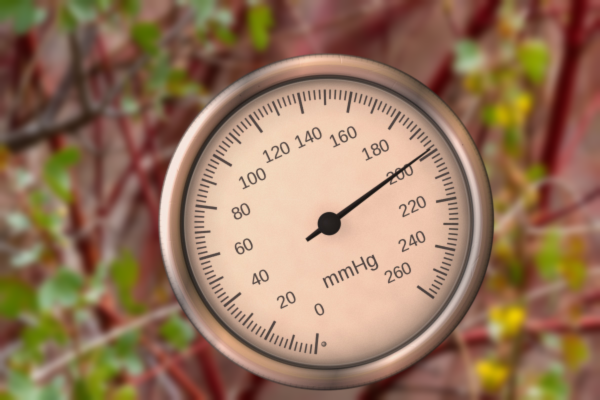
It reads value=198 unit=mmHg
